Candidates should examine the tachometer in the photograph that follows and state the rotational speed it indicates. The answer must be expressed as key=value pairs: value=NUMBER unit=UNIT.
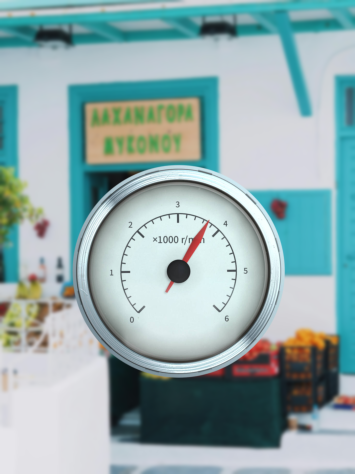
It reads value=3700 unit=rpm
